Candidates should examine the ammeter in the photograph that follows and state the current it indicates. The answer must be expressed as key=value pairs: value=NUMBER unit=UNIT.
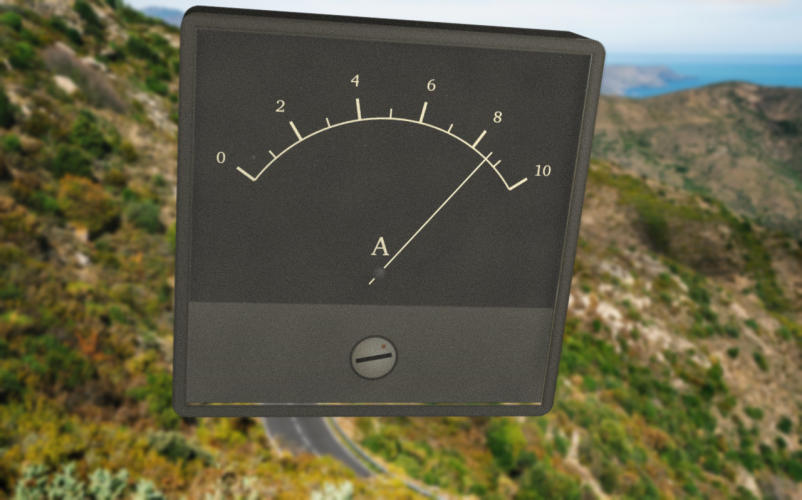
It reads value=8.5 unit=A
